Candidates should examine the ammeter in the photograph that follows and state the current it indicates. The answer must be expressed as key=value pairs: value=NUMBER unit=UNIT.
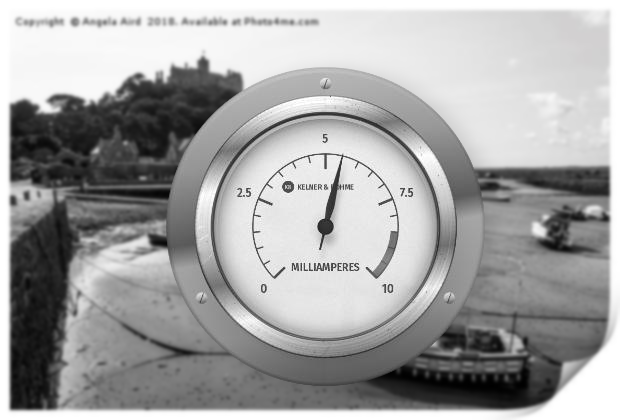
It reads value=5.5 unit=mA
